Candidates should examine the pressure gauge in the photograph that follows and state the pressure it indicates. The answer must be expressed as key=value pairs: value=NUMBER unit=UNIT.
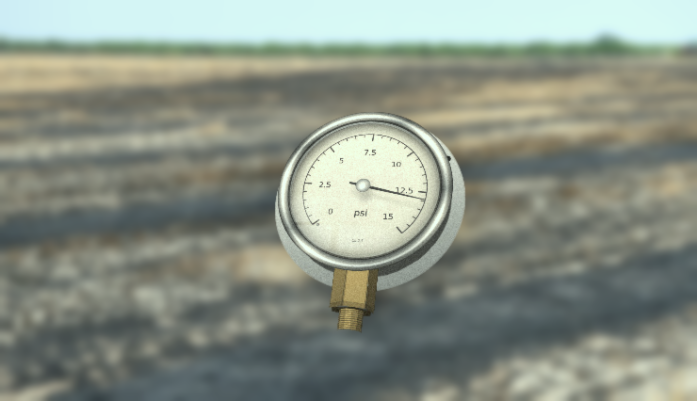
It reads value=13 unit=psi
